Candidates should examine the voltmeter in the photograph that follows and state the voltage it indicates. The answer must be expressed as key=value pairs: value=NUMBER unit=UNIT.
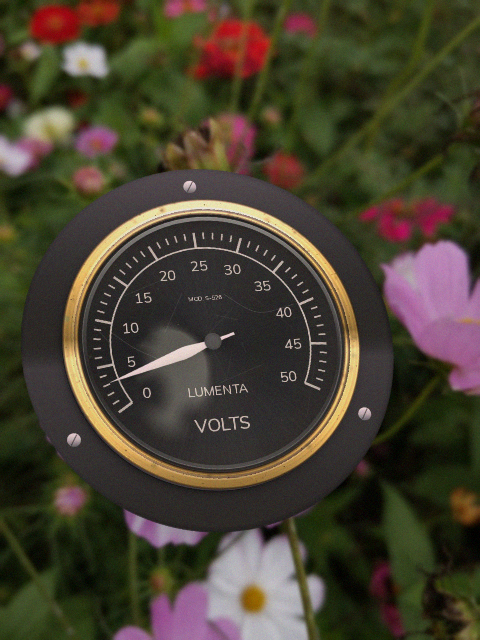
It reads value=3 unit=V
